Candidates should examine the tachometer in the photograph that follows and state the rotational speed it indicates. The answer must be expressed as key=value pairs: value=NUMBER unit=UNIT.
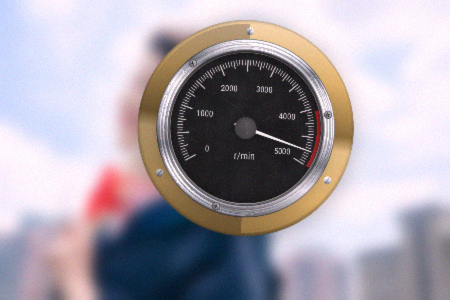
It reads value=4750 unit=rpm
